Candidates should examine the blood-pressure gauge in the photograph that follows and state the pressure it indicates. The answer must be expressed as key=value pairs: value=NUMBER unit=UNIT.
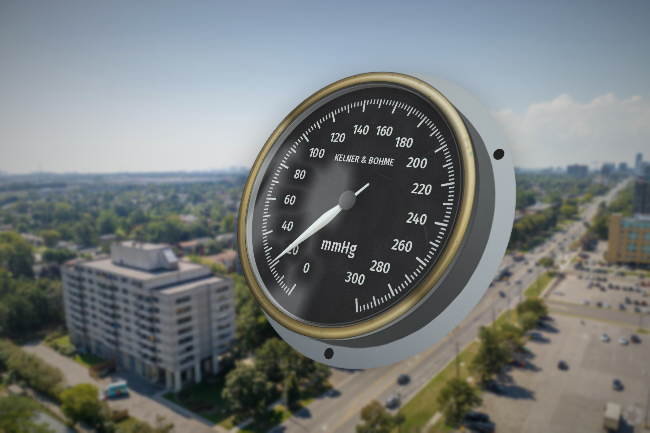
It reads value=20 unit=mmHg
